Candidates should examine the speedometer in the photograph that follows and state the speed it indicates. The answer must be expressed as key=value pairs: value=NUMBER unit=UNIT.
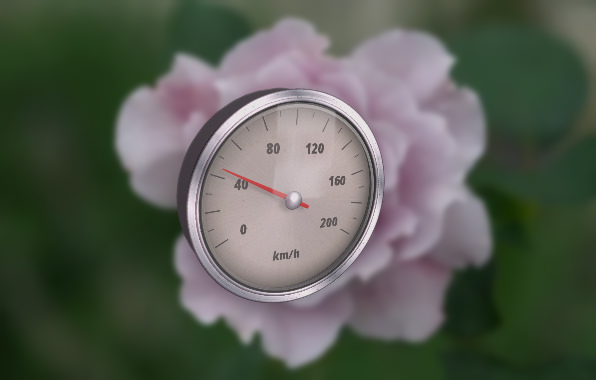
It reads value=45 unit=km/h
